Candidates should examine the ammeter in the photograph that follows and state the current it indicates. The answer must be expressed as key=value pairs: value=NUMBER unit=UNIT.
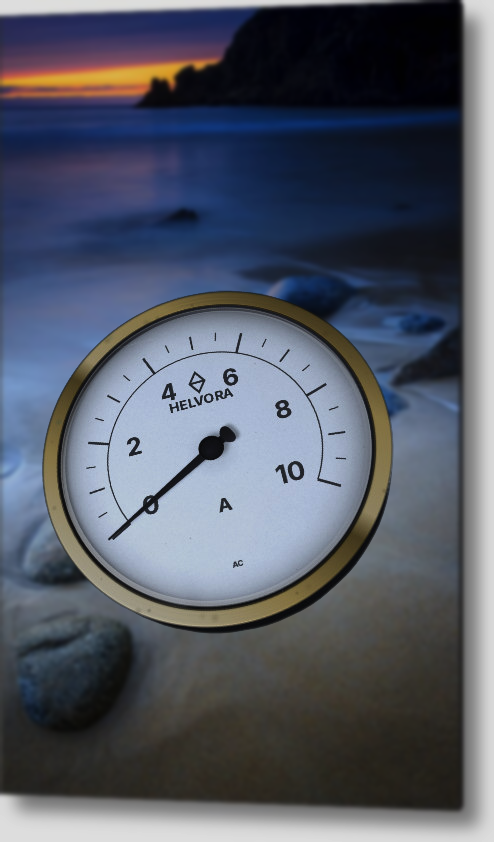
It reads value=0 unit=A
